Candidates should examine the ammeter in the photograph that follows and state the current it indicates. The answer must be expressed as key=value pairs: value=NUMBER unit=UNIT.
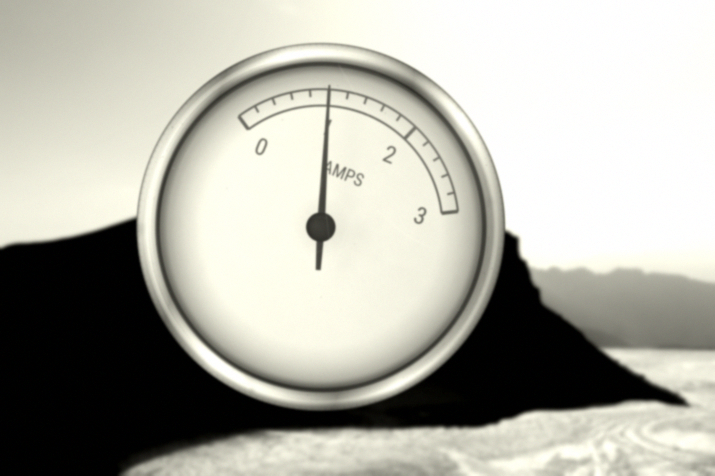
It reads value=1 unit=A
